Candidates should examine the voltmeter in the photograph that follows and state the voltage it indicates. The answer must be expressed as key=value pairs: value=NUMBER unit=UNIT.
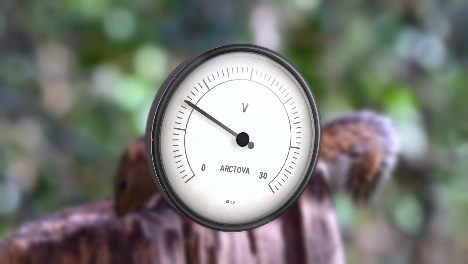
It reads value=7.5 unit=V
